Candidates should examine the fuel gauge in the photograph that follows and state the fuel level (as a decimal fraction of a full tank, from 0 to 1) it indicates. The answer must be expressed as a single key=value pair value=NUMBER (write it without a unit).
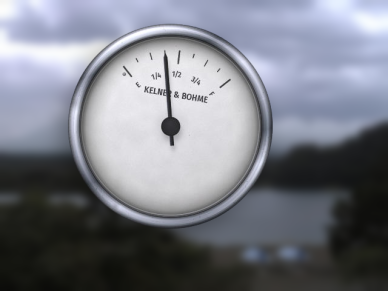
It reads value=0.375
